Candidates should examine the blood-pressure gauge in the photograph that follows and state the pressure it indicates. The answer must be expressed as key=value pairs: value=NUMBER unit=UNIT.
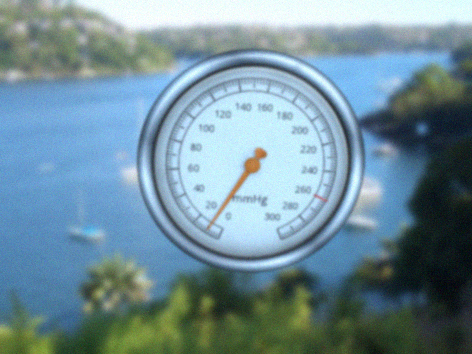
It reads value=10 unit=mmHg
